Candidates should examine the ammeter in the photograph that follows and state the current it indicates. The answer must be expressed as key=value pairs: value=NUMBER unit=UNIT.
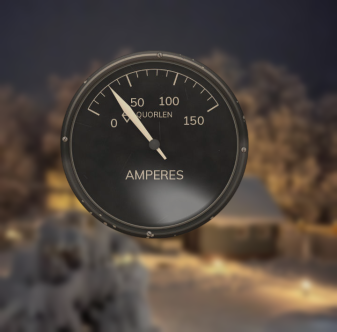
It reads value=30 unit=A
